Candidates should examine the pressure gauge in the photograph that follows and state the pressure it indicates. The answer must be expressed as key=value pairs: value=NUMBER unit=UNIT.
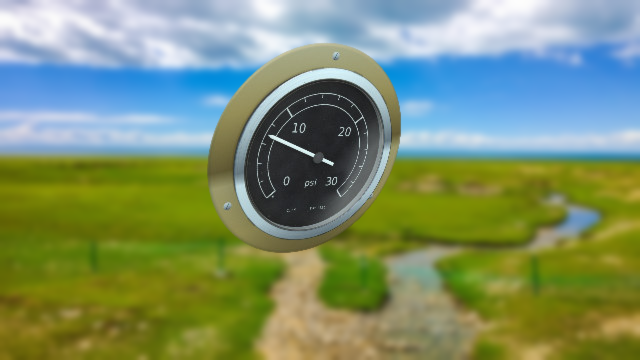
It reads value=7 unit=psi
